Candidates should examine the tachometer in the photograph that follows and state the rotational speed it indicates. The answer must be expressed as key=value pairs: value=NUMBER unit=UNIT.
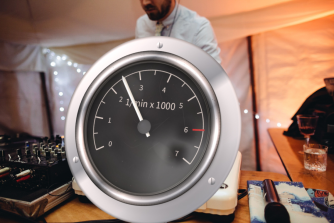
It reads value=2500 unit=rpm
